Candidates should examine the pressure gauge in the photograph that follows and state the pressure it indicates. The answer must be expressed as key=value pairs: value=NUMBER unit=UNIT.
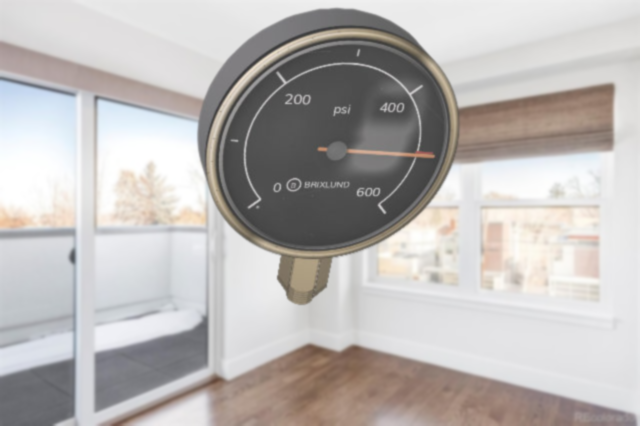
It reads value=500 unit=psi
